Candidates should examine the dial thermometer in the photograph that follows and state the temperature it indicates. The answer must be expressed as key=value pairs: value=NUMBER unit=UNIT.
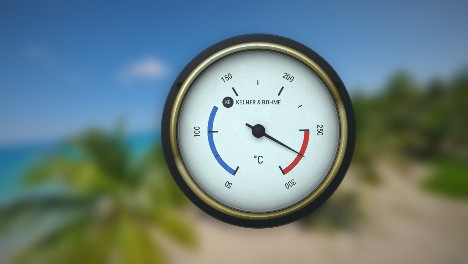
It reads value=275 unit=°C
